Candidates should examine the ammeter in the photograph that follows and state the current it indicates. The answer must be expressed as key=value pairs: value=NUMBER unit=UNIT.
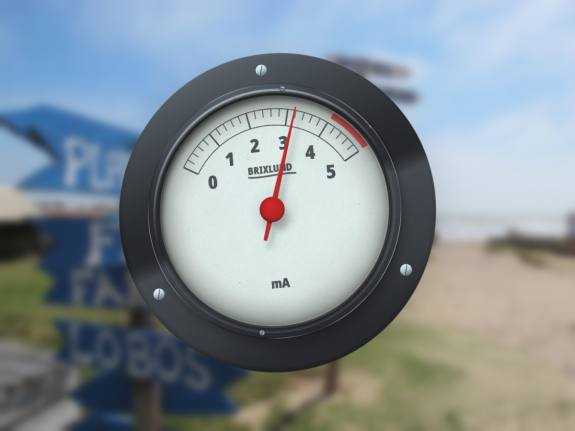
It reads value=3.2 unit=mA
